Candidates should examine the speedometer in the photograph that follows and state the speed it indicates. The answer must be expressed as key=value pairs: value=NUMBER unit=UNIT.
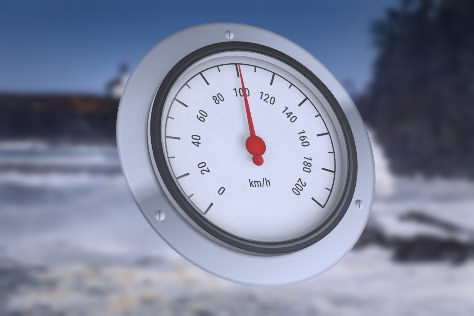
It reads value=100 unit=km/h
